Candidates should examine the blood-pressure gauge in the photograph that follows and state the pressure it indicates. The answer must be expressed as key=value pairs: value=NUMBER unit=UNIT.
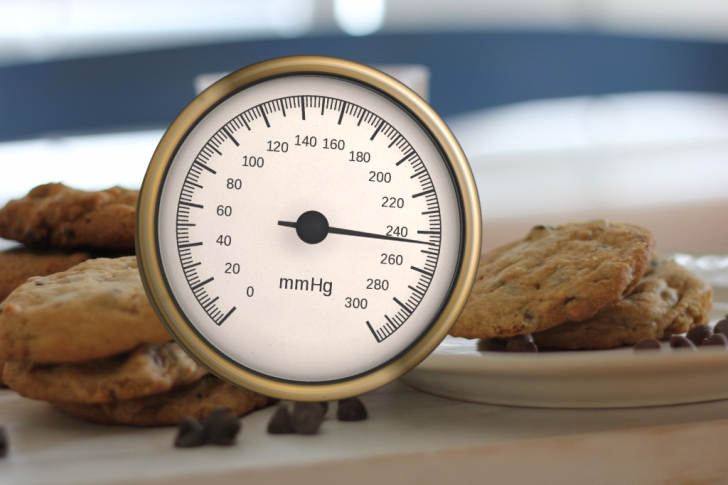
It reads value=246 unit=mmHg
